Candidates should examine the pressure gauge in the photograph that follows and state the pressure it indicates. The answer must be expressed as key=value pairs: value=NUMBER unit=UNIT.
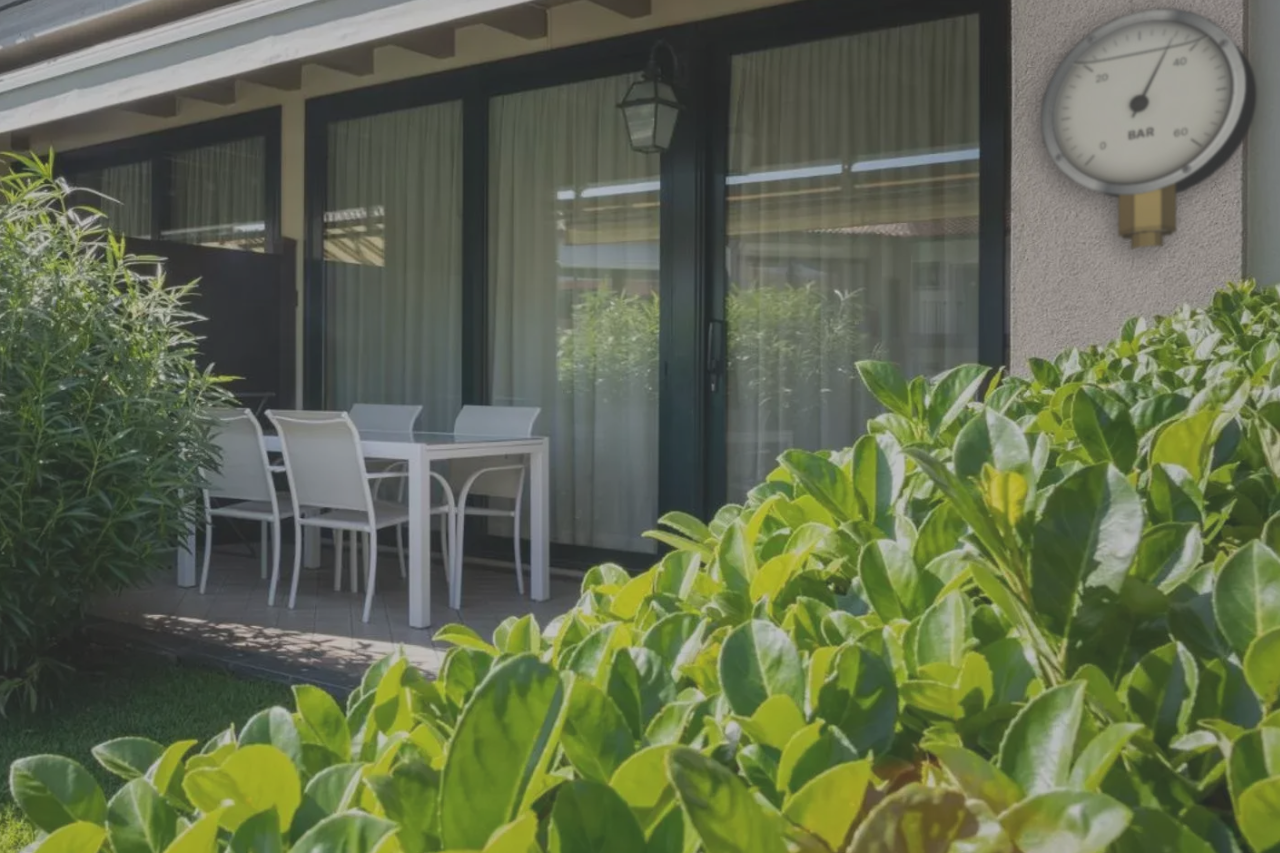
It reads value=36 unit=bar
